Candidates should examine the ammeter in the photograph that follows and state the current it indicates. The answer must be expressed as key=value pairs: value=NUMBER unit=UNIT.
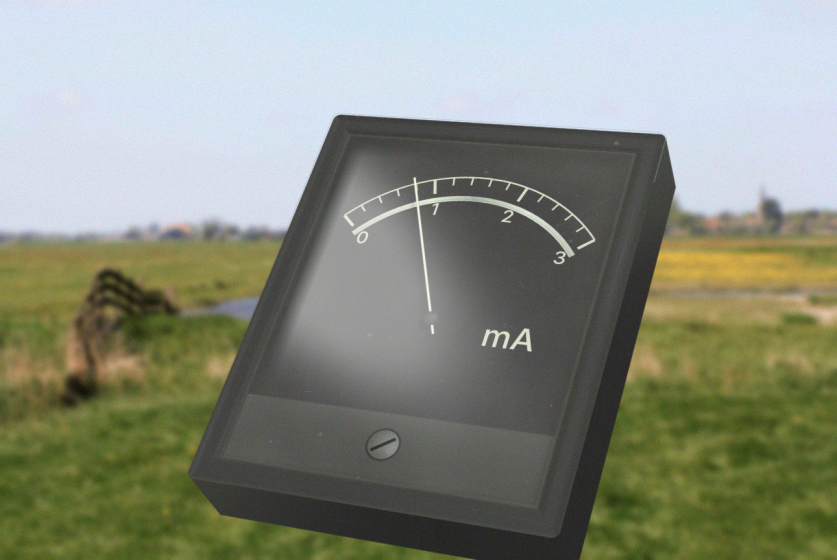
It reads value=0.8 unit=mA
